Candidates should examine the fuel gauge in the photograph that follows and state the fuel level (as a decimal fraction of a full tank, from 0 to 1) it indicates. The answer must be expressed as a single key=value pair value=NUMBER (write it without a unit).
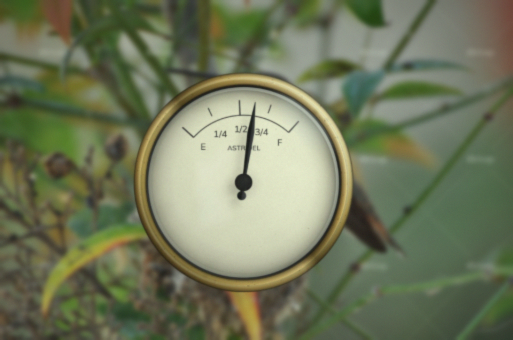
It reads value=0.625
